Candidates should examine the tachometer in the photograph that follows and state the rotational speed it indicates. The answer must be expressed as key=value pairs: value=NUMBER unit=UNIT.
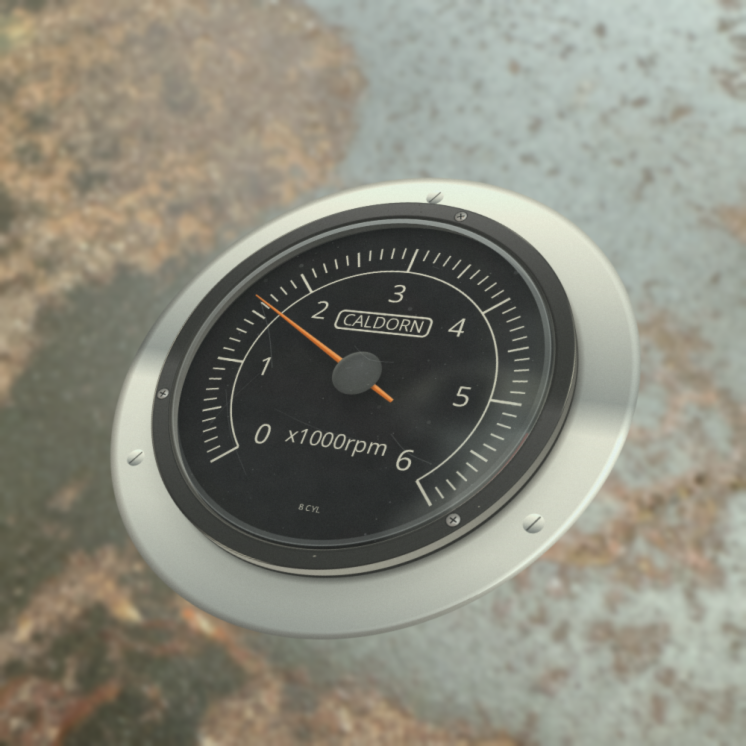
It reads value=1600 unit=rpm
